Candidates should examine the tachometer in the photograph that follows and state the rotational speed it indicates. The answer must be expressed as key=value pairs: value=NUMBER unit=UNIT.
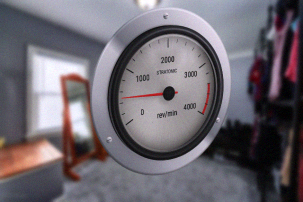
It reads value=500 unit=rpm
